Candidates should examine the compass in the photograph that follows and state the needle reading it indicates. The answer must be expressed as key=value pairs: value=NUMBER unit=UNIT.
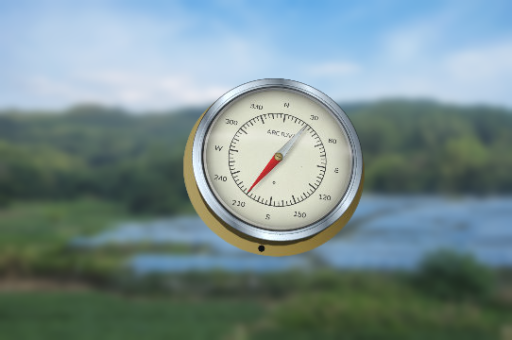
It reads value=210 unit=°
